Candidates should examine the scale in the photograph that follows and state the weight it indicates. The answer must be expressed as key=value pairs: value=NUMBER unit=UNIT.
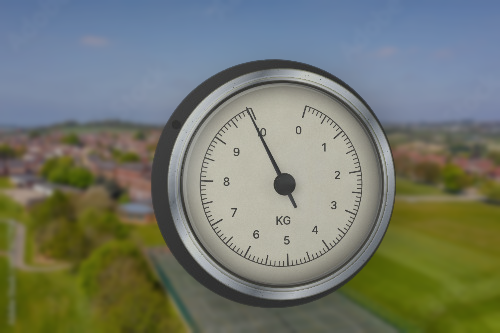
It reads value=9.9 unit=kg
